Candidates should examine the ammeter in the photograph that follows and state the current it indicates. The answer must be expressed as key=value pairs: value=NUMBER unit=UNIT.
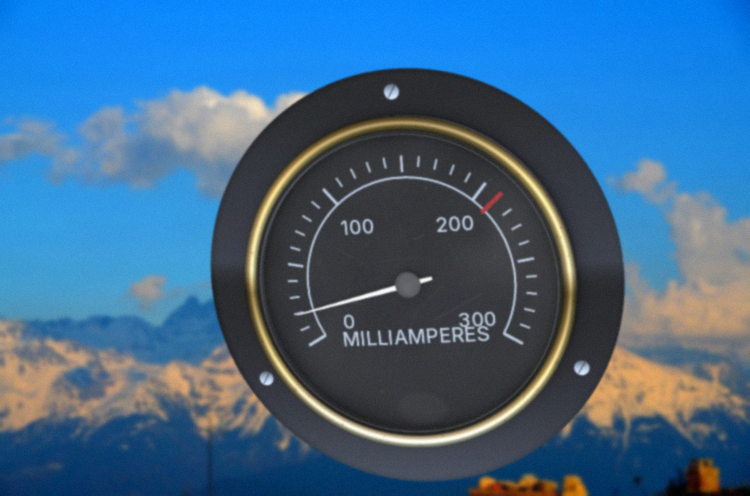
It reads value=20 unit=mA
